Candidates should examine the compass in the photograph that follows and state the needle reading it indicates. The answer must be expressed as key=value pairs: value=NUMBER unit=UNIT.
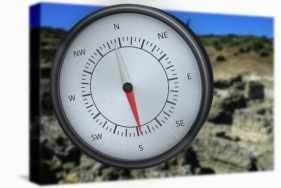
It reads value=175 unit=°
